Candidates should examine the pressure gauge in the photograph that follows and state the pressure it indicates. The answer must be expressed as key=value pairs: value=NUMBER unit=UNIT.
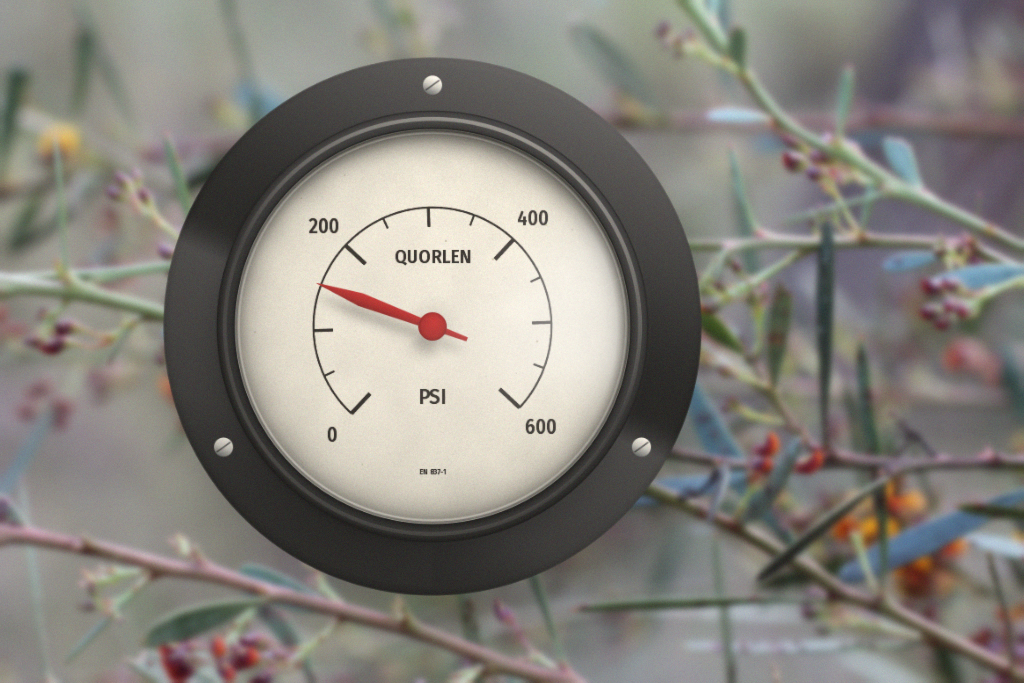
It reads value=150 unit=psi
